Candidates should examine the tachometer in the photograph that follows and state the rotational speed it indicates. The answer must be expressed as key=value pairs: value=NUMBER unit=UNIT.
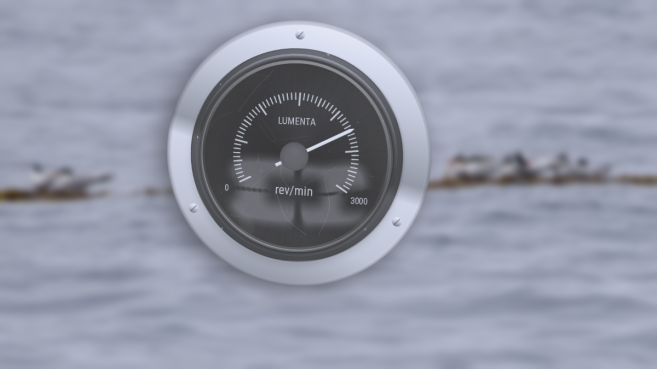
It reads value=2250 unit=rpm
